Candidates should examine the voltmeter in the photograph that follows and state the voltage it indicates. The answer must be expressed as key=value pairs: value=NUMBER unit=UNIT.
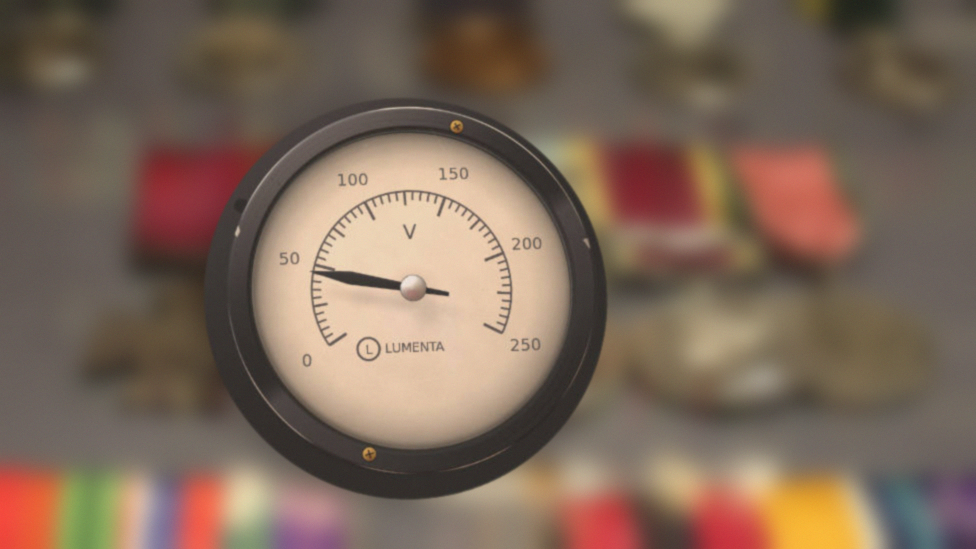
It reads value=45 unit=V
